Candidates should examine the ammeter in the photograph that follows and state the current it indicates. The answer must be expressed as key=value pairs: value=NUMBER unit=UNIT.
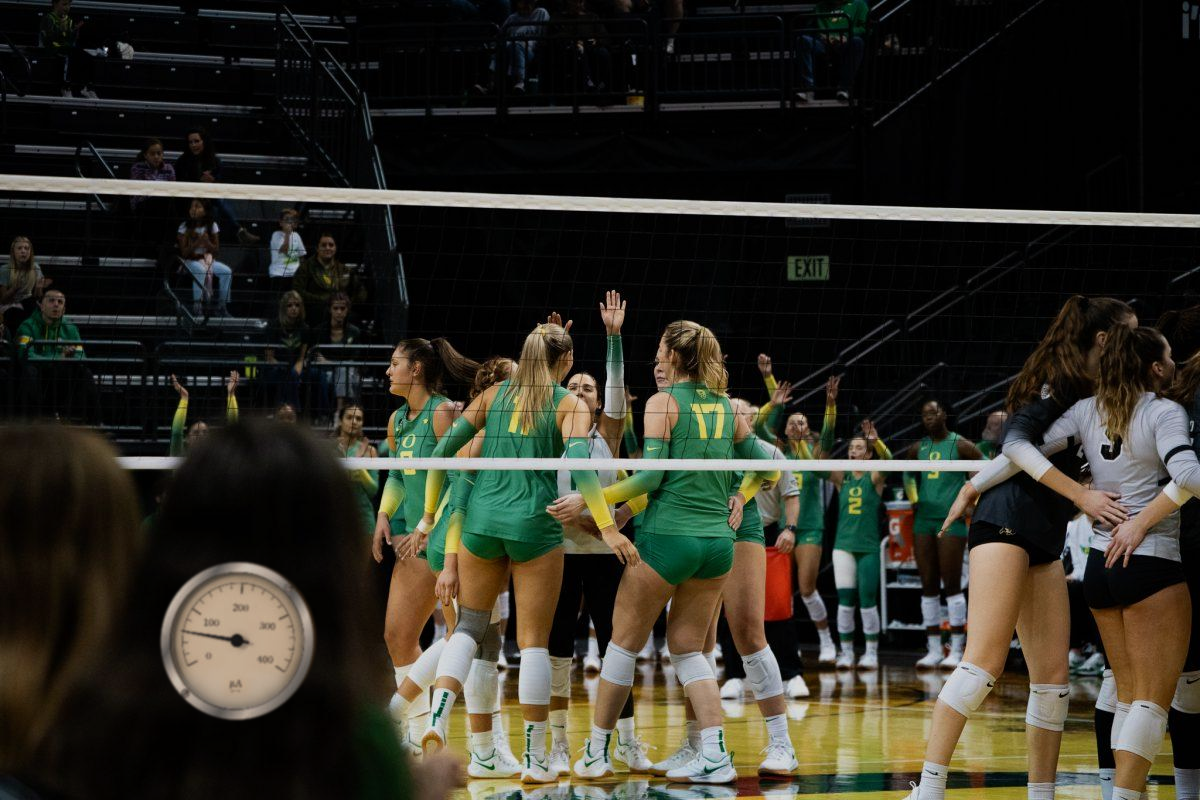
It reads value=60 unit=µA
